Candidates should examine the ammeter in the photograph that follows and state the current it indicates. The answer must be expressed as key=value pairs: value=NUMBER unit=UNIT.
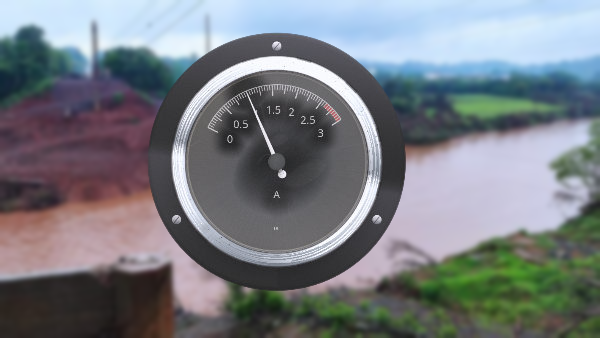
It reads value=1 unit=A
